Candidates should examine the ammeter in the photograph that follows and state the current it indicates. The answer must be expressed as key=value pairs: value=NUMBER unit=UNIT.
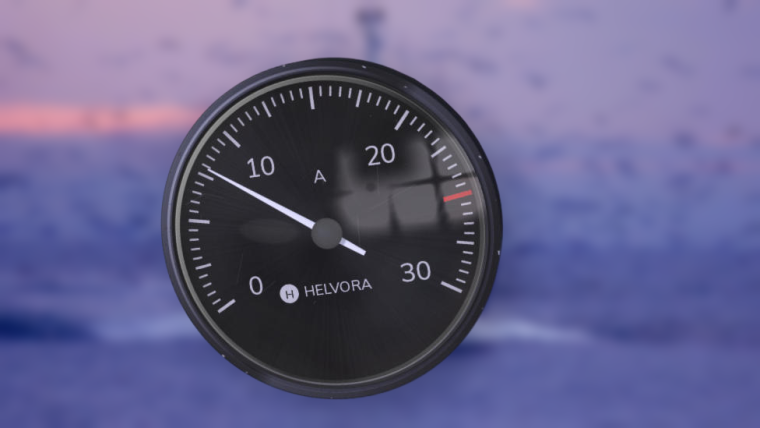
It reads value=8 unit=A
